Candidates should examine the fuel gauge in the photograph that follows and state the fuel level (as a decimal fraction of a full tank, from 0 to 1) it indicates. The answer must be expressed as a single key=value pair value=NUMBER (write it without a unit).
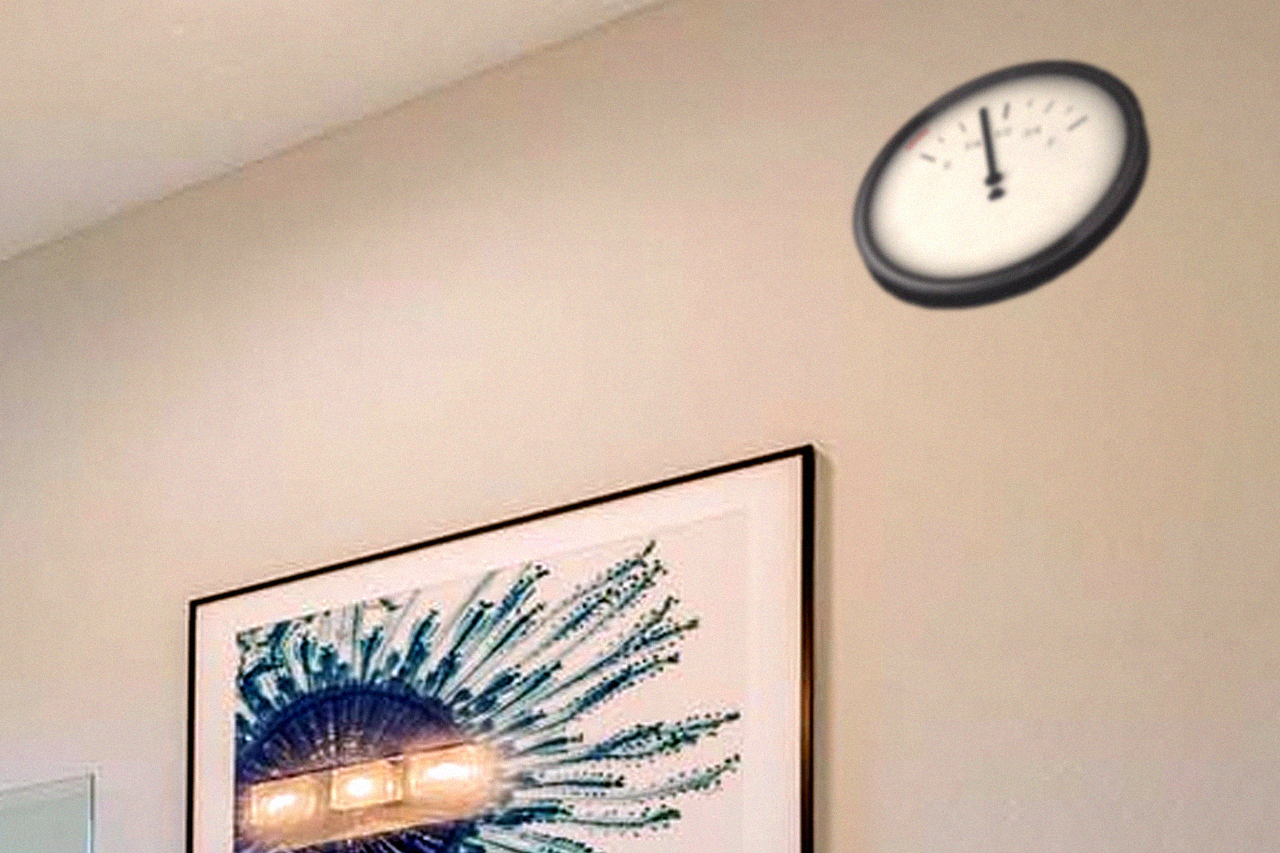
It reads value=0.375
